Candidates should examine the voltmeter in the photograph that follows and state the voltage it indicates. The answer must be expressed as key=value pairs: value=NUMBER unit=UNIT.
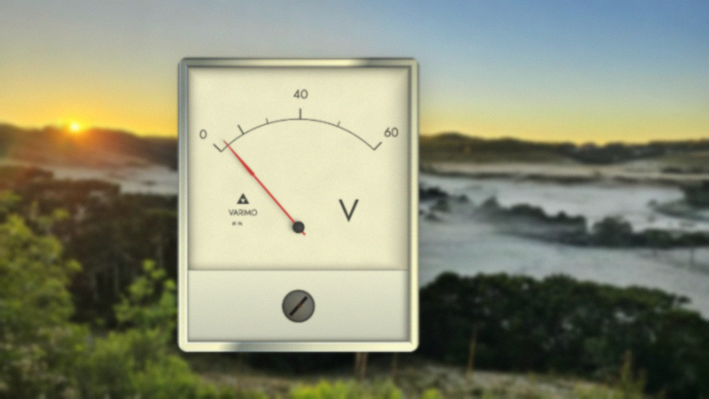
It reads value=10 unit=V
